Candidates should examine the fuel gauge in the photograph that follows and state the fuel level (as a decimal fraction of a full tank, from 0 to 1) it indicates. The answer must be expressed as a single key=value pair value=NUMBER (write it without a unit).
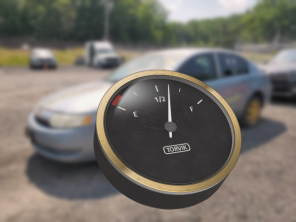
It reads value=0.625
